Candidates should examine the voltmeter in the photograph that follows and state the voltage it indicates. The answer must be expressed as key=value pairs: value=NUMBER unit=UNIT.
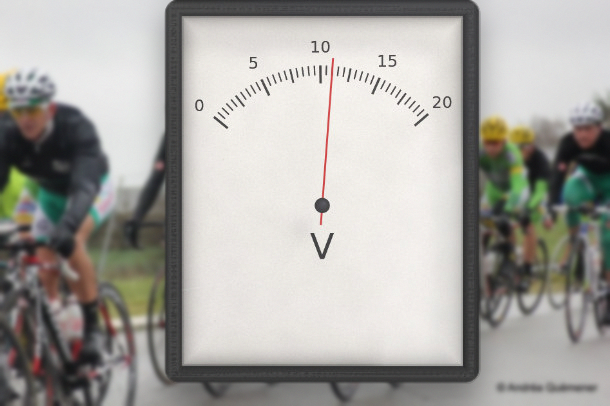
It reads value=11 unit=V
